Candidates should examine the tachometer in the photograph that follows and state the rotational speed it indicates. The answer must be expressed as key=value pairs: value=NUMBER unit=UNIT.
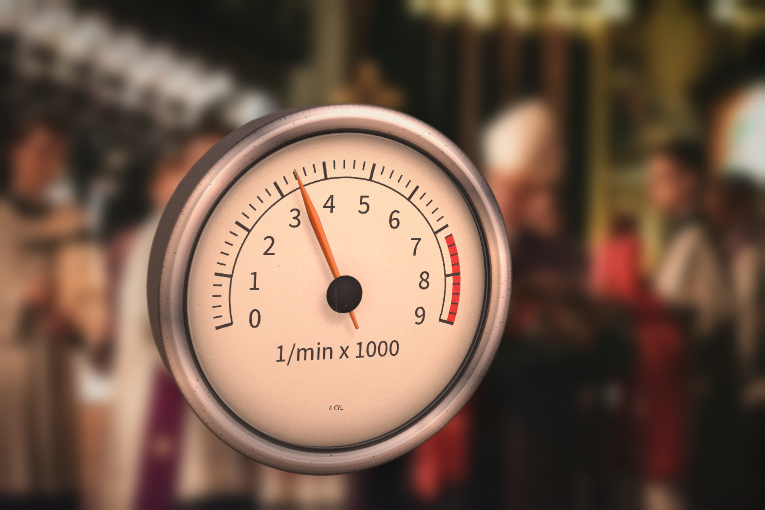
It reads value=3400 unit=rpm
